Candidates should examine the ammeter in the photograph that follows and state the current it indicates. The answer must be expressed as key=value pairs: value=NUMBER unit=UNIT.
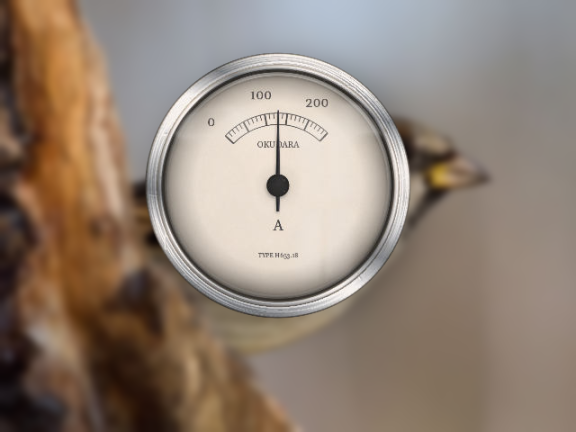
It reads value=130 unit=A
